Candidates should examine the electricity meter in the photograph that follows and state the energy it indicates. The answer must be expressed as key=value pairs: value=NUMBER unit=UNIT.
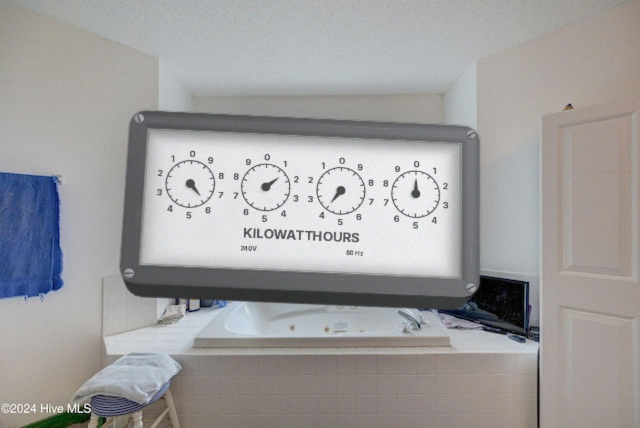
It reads value=6140 unit=kWh
